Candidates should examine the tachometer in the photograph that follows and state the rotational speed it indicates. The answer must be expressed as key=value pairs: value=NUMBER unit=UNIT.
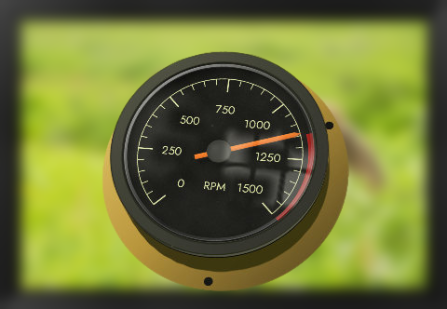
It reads value=1150 unit=rpm
